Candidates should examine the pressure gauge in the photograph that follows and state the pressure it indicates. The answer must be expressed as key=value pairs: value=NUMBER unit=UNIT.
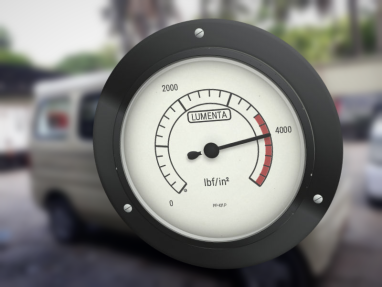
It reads value=4000 unit=psi
